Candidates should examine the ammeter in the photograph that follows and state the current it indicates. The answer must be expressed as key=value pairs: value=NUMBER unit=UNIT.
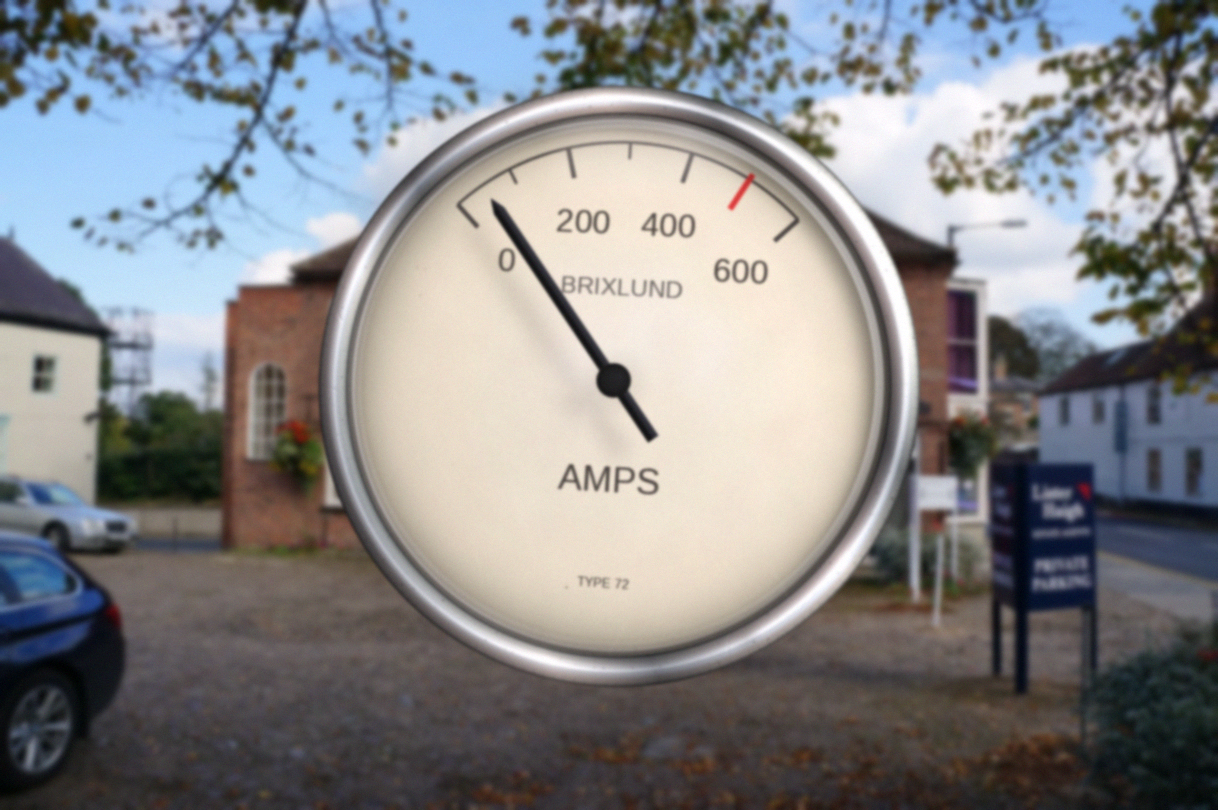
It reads value=50 unit=A
